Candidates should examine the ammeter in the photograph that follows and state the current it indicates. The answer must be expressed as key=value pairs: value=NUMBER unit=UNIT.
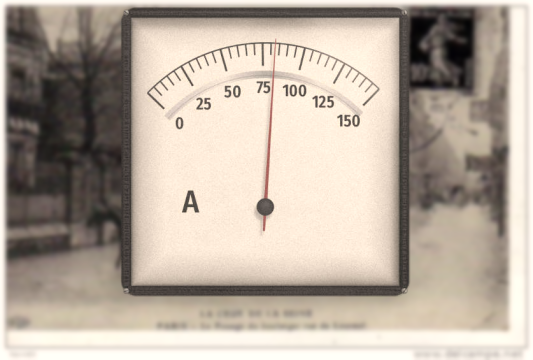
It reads value=82.5 unit=A
